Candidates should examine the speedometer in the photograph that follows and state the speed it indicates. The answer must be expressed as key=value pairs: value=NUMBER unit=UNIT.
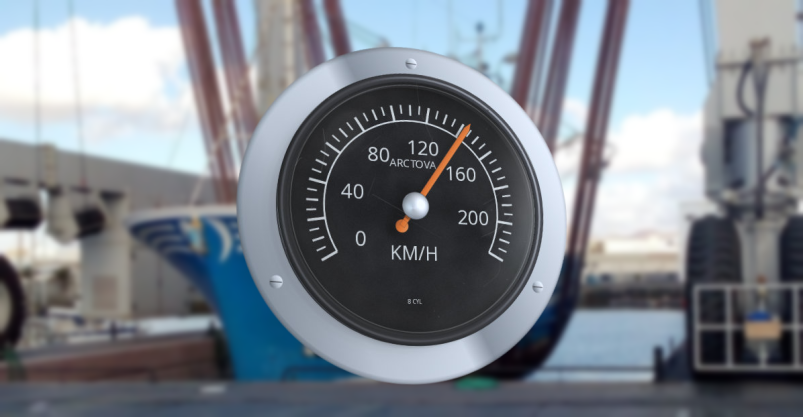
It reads value=142.5 unit=km/h
